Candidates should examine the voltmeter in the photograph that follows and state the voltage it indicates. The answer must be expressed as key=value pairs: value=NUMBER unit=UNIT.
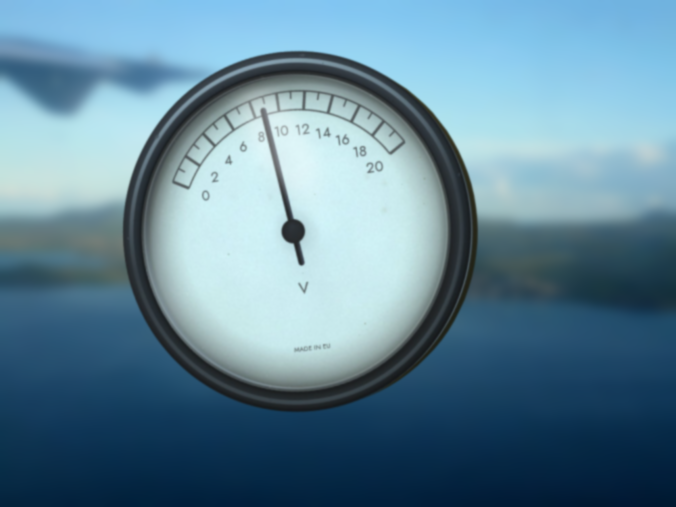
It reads value=9 unit=V
